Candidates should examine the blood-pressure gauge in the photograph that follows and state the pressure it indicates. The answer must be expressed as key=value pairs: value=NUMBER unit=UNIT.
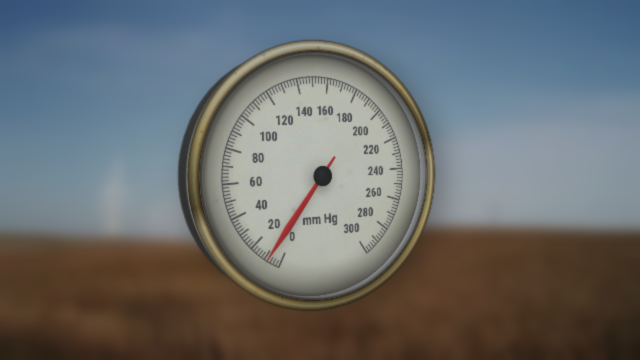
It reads value=10 unit=mmHg
